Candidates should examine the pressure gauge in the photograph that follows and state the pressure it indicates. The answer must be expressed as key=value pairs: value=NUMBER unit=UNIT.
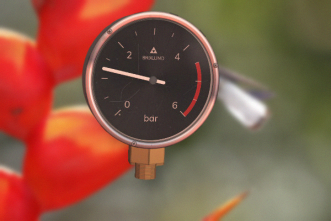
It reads value=1.25 unit=bar
